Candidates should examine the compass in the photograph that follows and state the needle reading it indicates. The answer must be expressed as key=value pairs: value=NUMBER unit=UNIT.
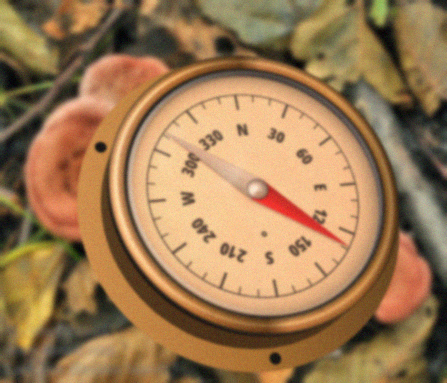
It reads value=130 unit=°
